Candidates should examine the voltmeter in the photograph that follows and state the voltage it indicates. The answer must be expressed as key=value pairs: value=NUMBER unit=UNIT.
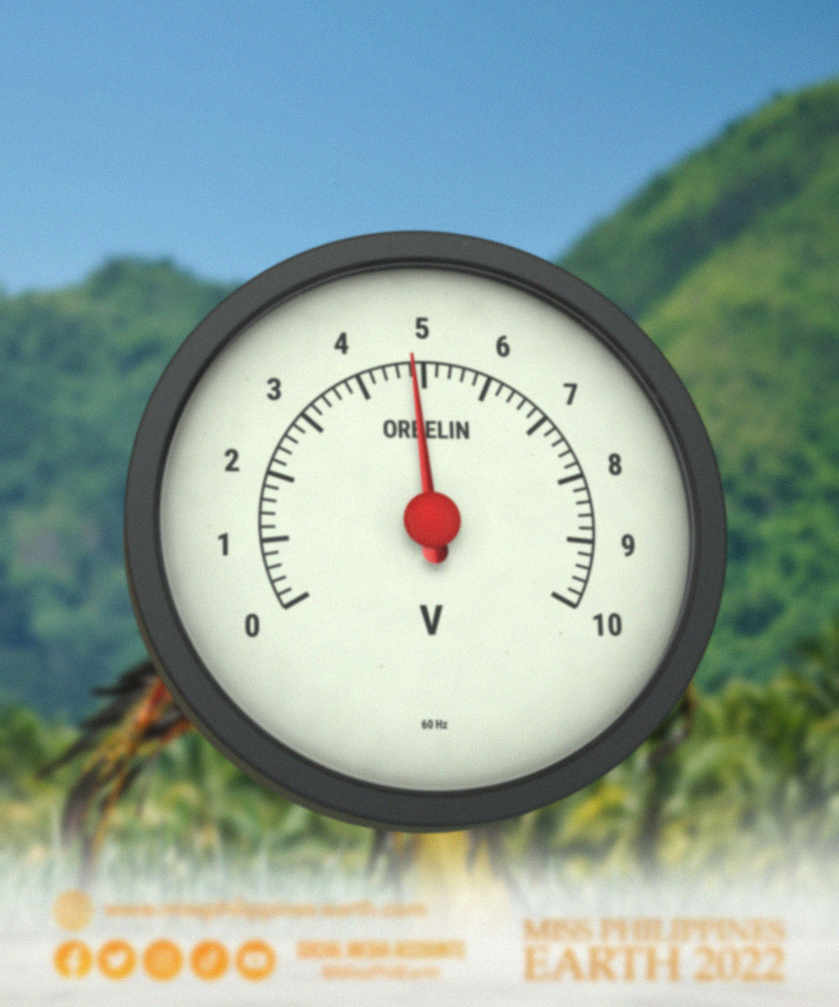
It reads value=4.8 unit=V
